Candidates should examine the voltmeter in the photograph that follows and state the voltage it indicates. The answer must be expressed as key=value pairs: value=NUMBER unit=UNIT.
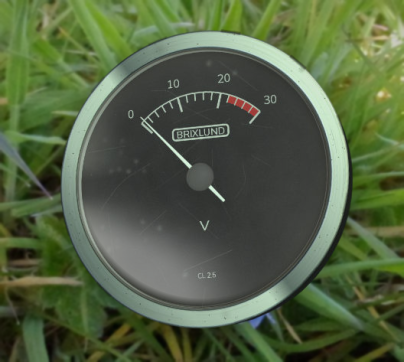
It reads value=1 unit=V
